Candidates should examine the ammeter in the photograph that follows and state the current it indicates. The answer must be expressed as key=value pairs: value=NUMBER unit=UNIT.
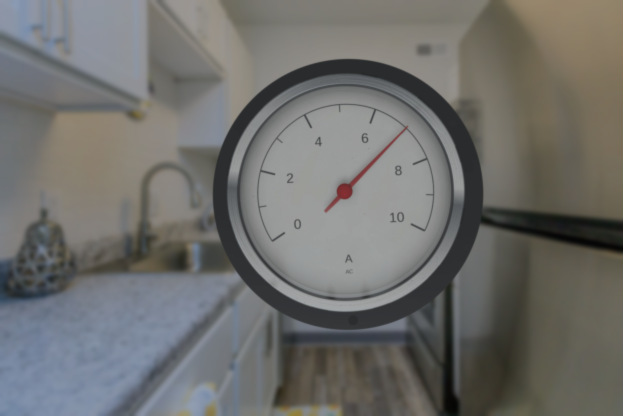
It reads value=7 unit=A
